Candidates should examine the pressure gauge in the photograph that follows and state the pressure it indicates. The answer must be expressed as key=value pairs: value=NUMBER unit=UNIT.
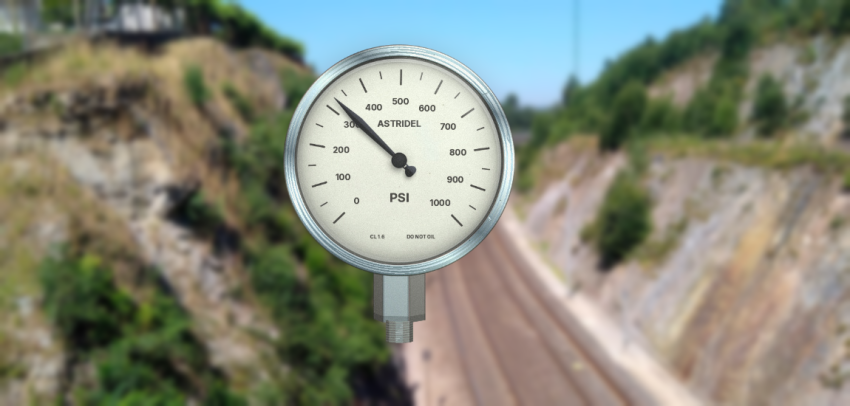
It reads value=325 unit=psi
